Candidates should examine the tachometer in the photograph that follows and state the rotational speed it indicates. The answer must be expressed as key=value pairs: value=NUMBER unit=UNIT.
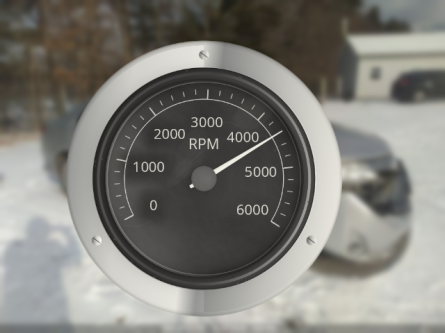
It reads value=4400 unit=rpm
